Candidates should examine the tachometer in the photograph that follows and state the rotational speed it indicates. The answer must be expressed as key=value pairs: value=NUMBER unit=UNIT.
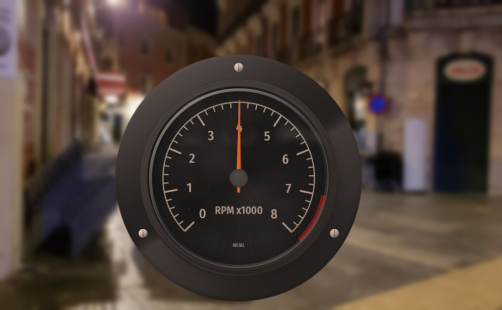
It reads value=4000 unit=rpm
